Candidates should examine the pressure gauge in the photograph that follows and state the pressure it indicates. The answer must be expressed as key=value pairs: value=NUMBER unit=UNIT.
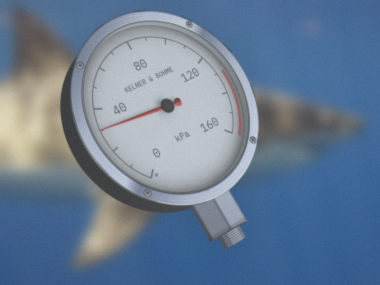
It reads value=30 unit=kPa
